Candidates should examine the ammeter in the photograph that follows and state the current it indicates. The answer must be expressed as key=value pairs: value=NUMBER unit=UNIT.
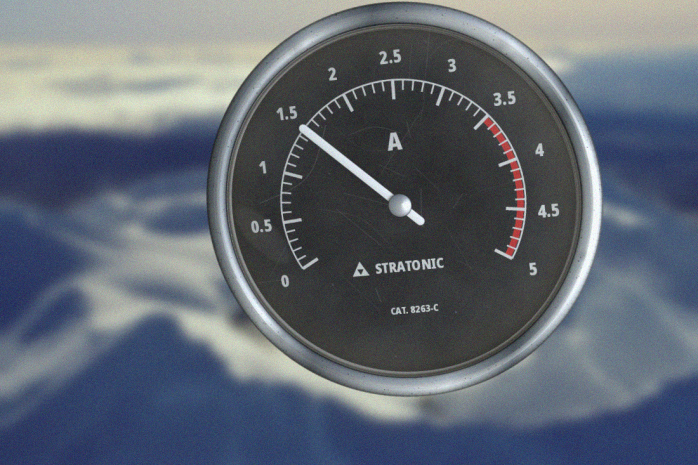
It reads value=1.5 unit=A
